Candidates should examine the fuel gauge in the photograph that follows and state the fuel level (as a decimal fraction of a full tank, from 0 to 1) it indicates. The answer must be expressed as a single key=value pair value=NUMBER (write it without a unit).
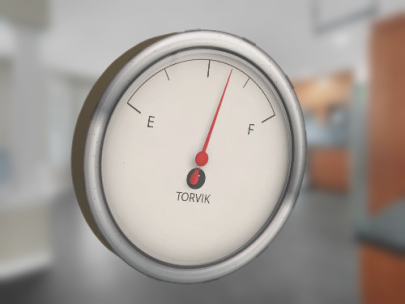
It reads value=0.625
